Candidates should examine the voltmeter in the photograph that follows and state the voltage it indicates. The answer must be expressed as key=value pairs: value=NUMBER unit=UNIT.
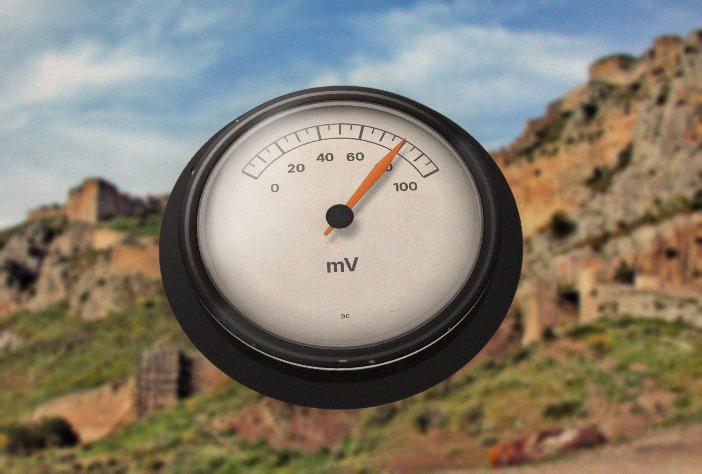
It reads value=80 unit=mV
